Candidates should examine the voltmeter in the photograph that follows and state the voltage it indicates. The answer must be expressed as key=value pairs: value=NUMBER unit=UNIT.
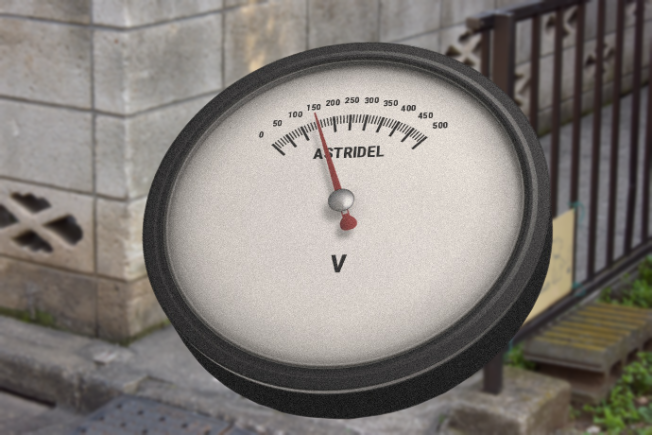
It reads value=150 unit=V
